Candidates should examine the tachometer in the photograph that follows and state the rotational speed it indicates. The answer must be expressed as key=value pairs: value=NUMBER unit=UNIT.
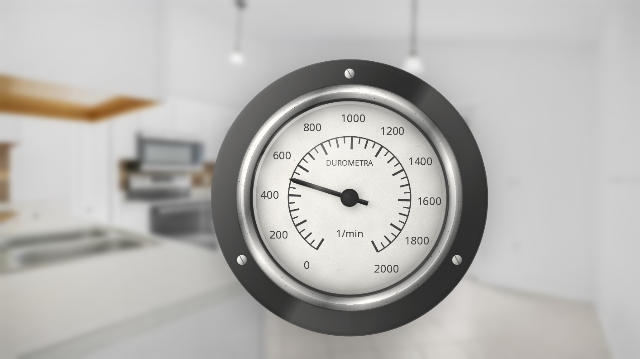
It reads value=500 unit=rpm
